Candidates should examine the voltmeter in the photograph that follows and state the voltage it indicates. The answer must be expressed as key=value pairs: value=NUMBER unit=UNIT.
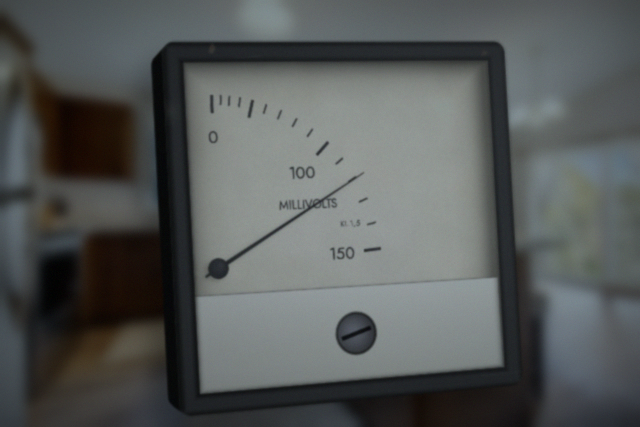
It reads value=120 unit=mV
